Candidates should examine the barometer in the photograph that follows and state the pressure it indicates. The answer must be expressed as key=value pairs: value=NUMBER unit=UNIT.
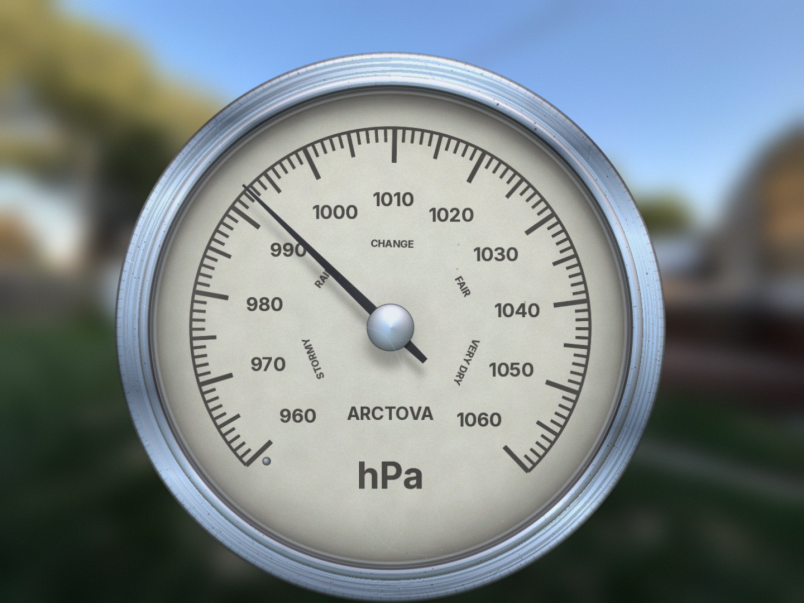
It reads value=992.5 unit=hPa
